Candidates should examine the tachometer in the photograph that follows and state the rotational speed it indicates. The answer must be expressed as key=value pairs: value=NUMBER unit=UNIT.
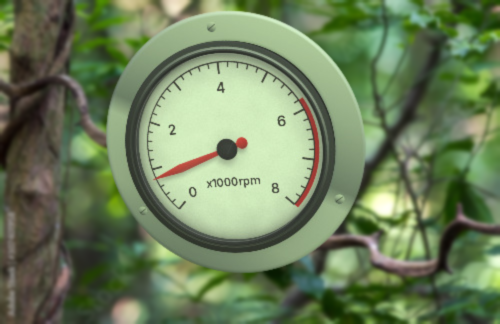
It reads value=800 unit=rpm
